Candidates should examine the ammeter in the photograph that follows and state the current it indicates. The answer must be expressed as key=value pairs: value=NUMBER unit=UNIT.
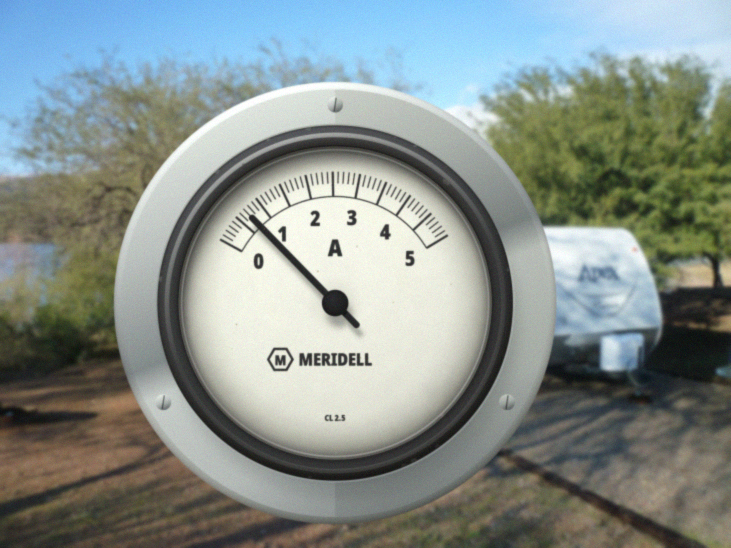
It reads value=0.7 unit=A
